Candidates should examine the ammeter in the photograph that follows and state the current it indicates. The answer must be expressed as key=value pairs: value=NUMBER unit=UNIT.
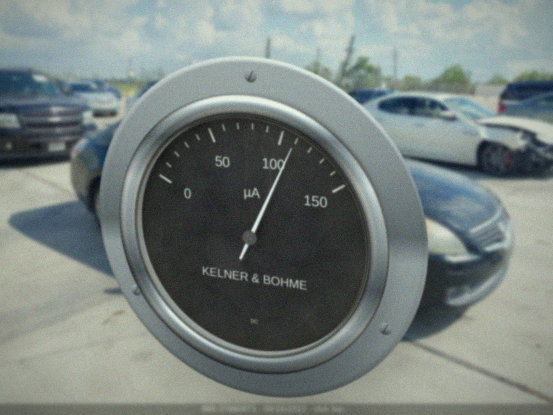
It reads value=110 unit=µA
